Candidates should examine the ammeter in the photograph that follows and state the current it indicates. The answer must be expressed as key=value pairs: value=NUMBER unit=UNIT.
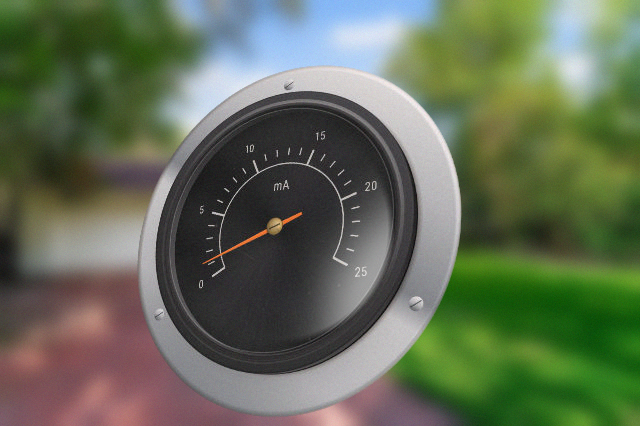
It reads value=1 unit=mA
